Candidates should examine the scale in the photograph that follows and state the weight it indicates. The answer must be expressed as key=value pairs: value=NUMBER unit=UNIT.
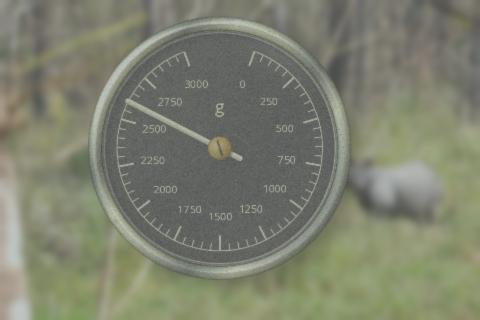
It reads value=2600 unit=g
